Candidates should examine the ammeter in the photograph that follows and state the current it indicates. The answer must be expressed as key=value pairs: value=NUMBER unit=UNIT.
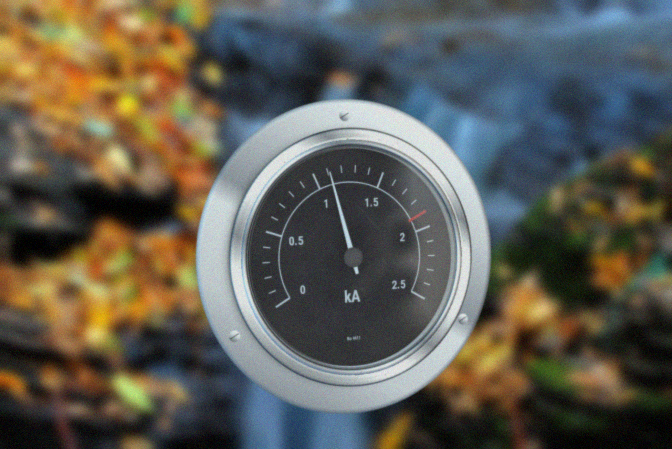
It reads value=1.1 unit=kA
